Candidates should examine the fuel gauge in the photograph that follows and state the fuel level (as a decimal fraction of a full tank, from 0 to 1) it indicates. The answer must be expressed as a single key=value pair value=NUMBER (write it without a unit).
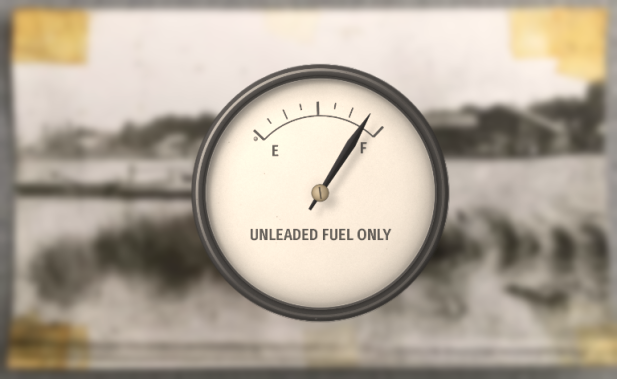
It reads value=0.875
